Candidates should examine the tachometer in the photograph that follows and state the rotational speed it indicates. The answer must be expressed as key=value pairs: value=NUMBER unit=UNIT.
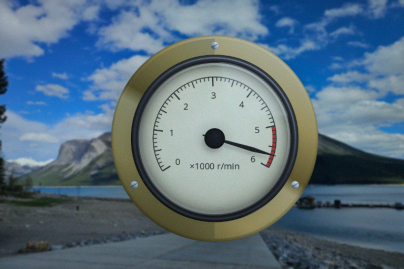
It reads value=5700 unit=rpm
